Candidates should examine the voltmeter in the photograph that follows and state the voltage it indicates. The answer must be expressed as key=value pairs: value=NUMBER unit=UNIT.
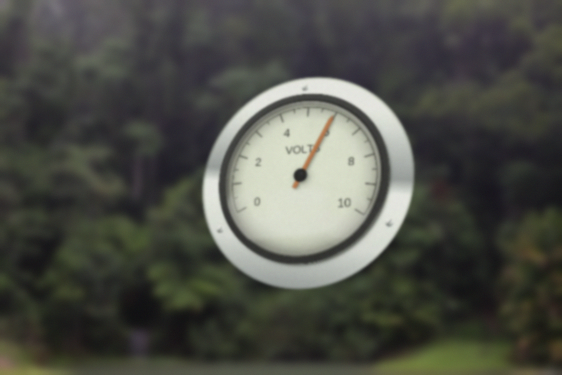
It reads value=6 unit=V
